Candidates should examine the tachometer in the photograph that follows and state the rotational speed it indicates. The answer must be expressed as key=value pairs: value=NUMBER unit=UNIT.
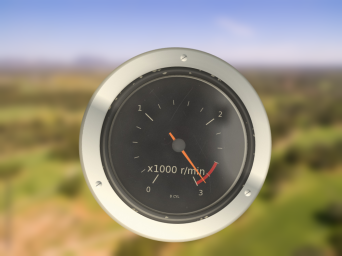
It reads value=2900 unit=rpm
